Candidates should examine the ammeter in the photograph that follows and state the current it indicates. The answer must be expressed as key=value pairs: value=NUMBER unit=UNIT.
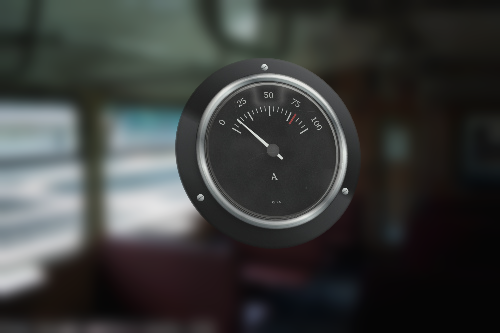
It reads value=10 unit=A
